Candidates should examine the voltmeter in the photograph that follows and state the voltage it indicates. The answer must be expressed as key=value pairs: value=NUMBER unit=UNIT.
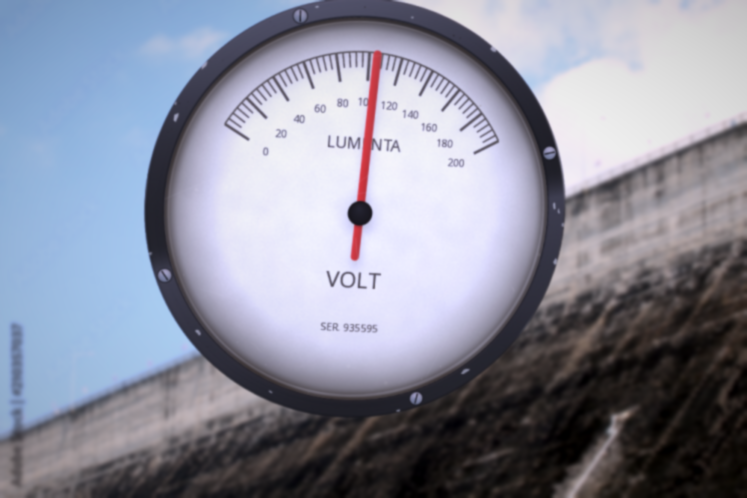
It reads value=104 unit=V
